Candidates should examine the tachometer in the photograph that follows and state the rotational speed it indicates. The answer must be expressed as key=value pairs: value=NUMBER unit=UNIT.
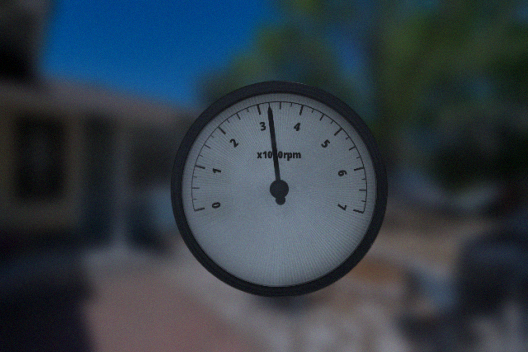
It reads value=3250 unit=rpm
